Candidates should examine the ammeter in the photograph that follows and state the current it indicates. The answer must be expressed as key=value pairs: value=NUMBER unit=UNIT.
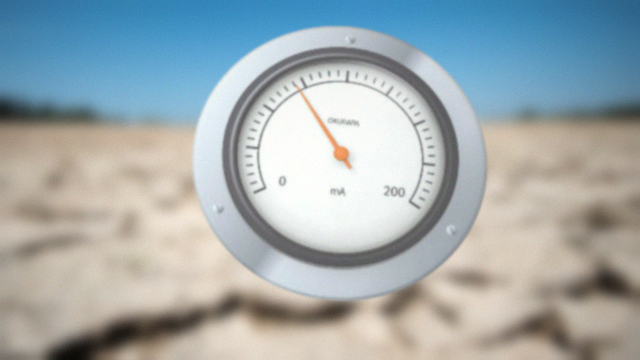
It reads value=70 unit=mA
